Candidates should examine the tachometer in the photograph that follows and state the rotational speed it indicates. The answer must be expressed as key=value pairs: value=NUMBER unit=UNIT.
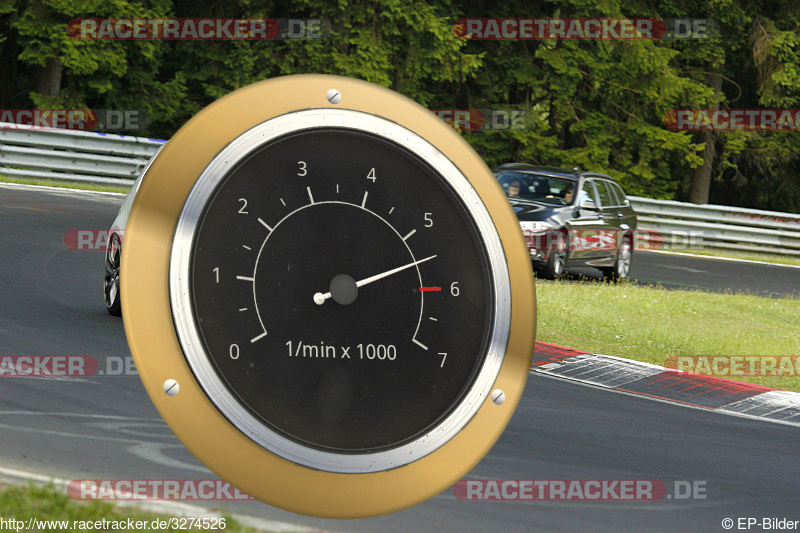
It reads value=5500 unit=rpm
